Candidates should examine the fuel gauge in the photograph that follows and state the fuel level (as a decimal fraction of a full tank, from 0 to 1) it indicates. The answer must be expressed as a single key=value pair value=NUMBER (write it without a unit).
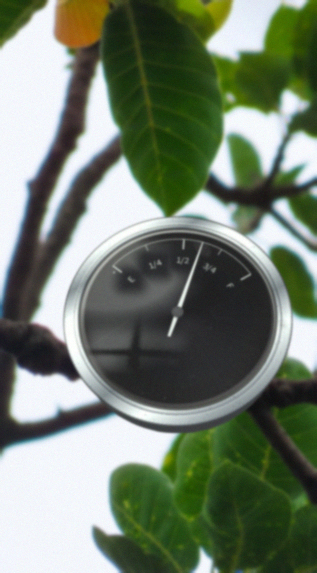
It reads value=0.625
